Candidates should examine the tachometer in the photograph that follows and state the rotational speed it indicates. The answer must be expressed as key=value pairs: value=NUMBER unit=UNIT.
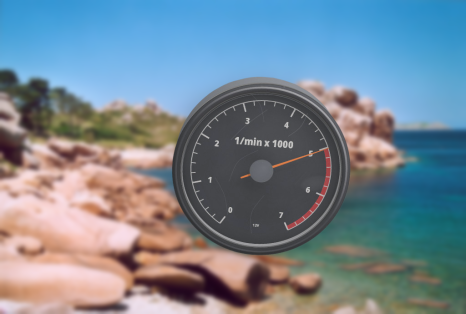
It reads value=5000 unit=rpm
